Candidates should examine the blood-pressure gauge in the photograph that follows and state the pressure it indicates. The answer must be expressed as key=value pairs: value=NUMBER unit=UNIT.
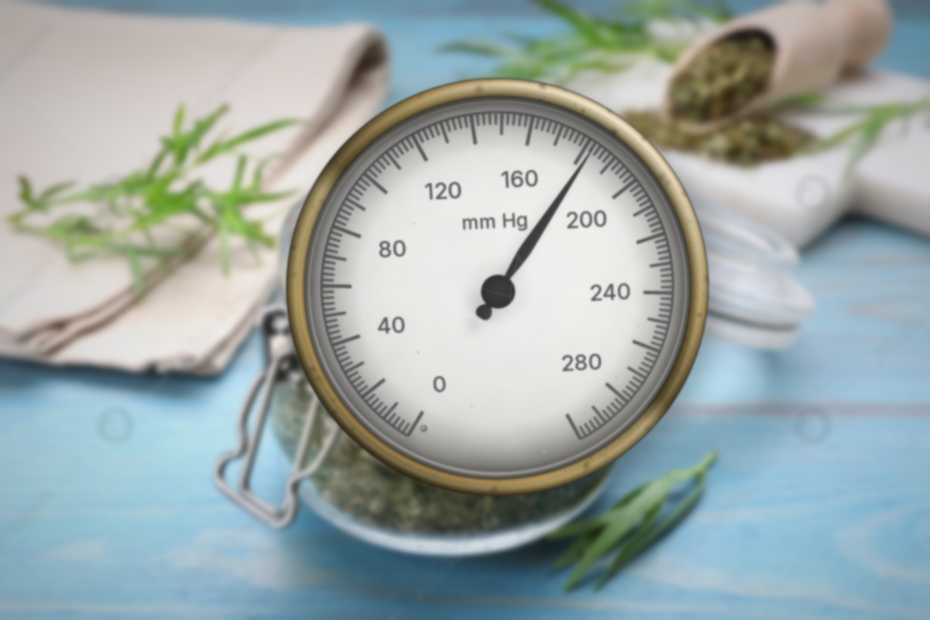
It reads value=182 unit=mmHg
